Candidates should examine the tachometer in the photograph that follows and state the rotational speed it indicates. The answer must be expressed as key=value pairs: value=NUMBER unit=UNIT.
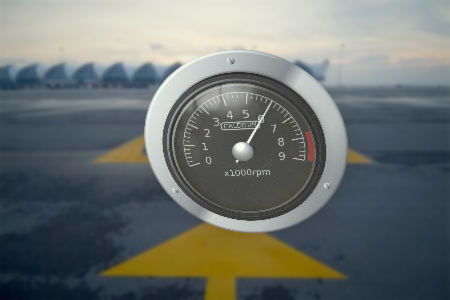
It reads value=6000 unit=rpm
